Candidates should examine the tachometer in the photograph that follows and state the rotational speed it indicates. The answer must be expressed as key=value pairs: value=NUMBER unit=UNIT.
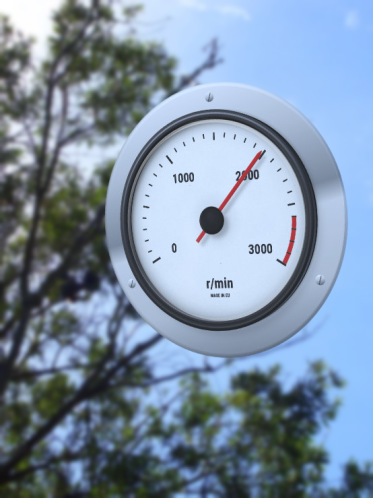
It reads value=2000 unit=rpm
